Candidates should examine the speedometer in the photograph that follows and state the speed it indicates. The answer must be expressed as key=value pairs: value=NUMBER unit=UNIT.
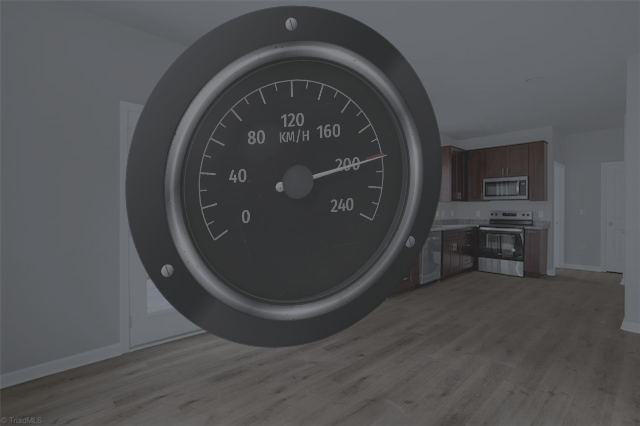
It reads value=200 unit=km/h
